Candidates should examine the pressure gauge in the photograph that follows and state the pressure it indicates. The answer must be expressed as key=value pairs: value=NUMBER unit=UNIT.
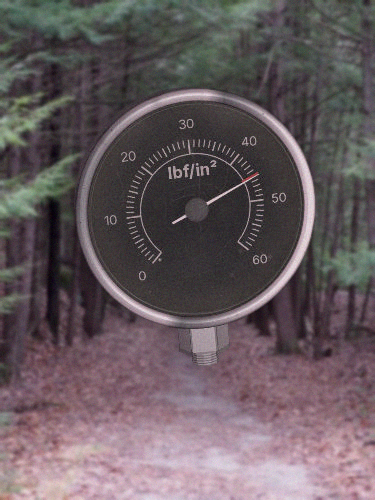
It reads value=45 unit=psi
